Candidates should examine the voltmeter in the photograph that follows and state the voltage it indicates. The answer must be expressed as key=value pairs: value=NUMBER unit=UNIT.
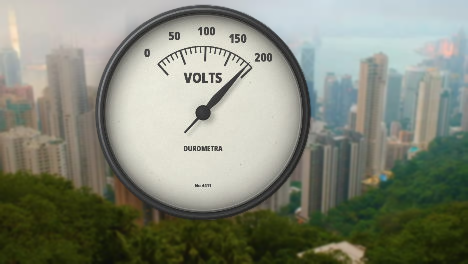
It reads value=190 unit=V
